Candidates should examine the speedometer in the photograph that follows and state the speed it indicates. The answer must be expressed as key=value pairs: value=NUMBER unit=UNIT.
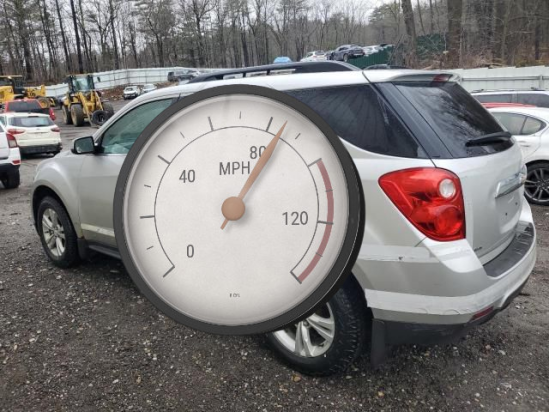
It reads value=85 unit=mph
